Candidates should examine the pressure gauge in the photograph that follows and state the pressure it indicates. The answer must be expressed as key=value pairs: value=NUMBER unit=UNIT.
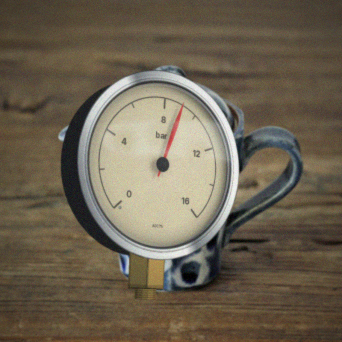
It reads value=9 unit=bar
